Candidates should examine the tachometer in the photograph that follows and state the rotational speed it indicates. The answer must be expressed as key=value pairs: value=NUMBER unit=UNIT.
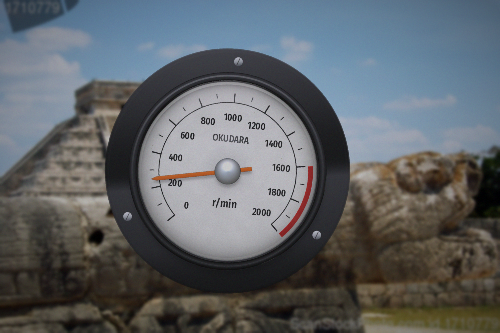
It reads value=250 unit=rpm
